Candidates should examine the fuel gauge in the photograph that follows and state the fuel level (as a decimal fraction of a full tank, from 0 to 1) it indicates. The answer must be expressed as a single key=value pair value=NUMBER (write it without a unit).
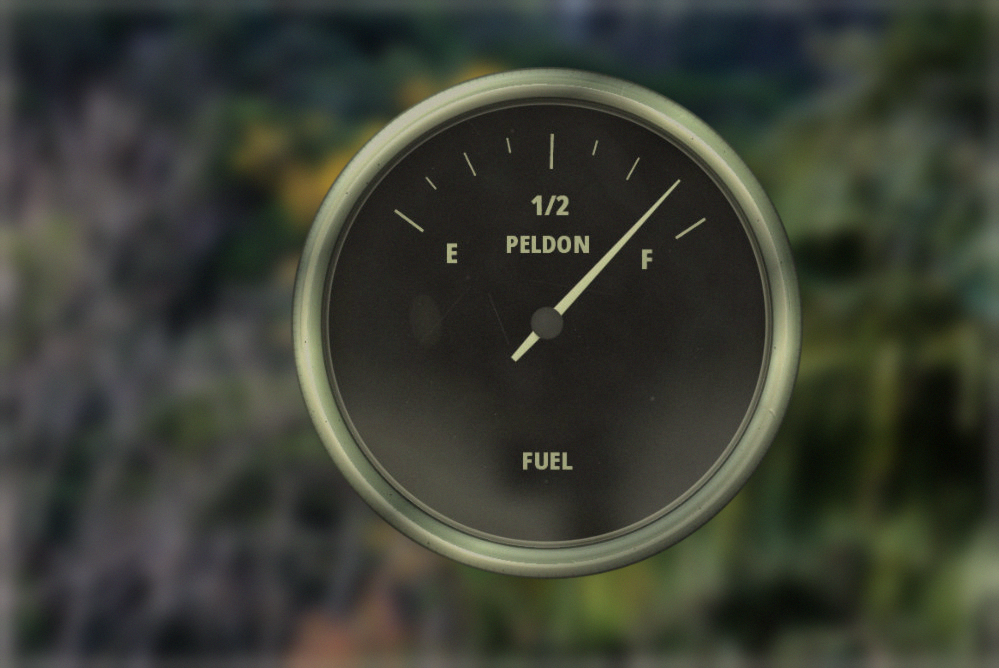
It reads value=0.875
